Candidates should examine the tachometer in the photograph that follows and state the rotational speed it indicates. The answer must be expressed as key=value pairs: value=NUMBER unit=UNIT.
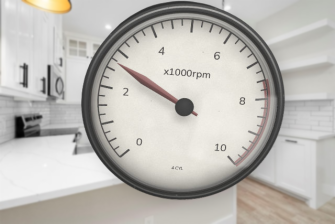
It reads value=2750 unit=rpm
